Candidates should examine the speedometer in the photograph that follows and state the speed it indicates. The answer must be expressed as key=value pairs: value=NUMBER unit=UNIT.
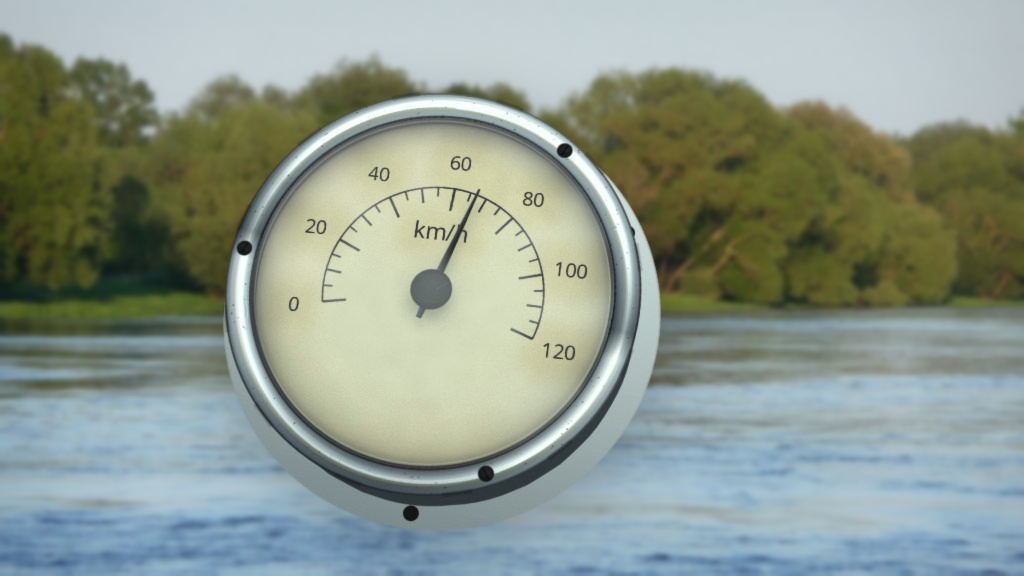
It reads value=67.5 unit=km/h
